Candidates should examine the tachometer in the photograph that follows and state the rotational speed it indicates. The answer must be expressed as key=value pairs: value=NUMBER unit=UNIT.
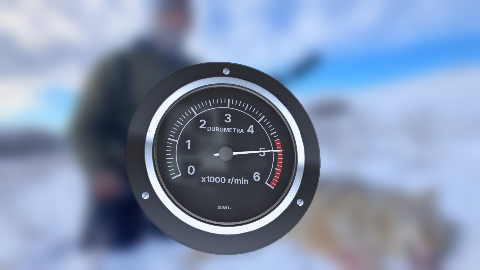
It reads value=5000 unit=rpm
